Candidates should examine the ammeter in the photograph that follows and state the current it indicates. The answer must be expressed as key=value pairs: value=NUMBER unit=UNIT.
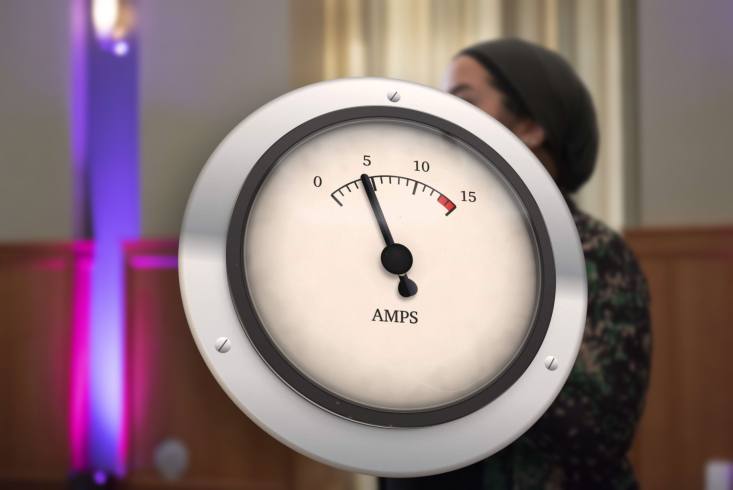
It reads value=4 unit=A
